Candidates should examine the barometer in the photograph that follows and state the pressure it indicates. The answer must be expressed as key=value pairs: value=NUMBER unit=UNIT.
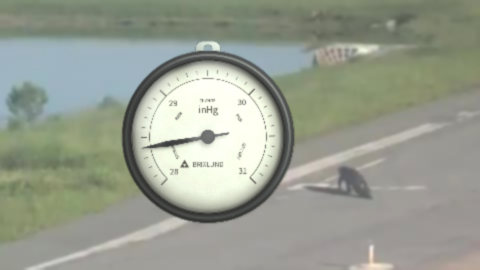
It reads value=28.4 unit=inHg
